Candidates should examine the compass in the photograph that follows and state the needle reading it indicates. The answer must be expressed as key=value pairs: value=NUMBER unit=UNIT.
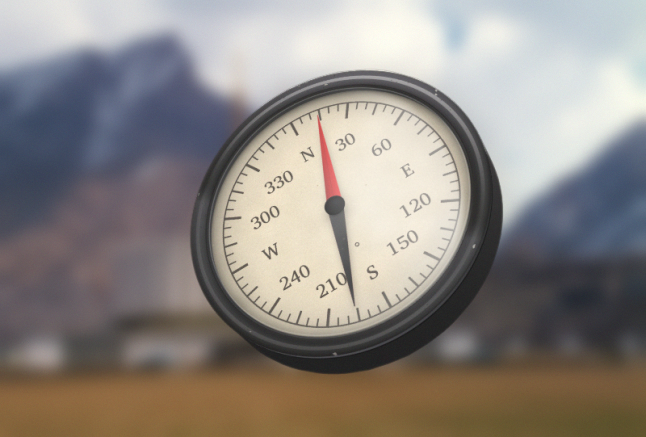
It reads value=15 unit=°
